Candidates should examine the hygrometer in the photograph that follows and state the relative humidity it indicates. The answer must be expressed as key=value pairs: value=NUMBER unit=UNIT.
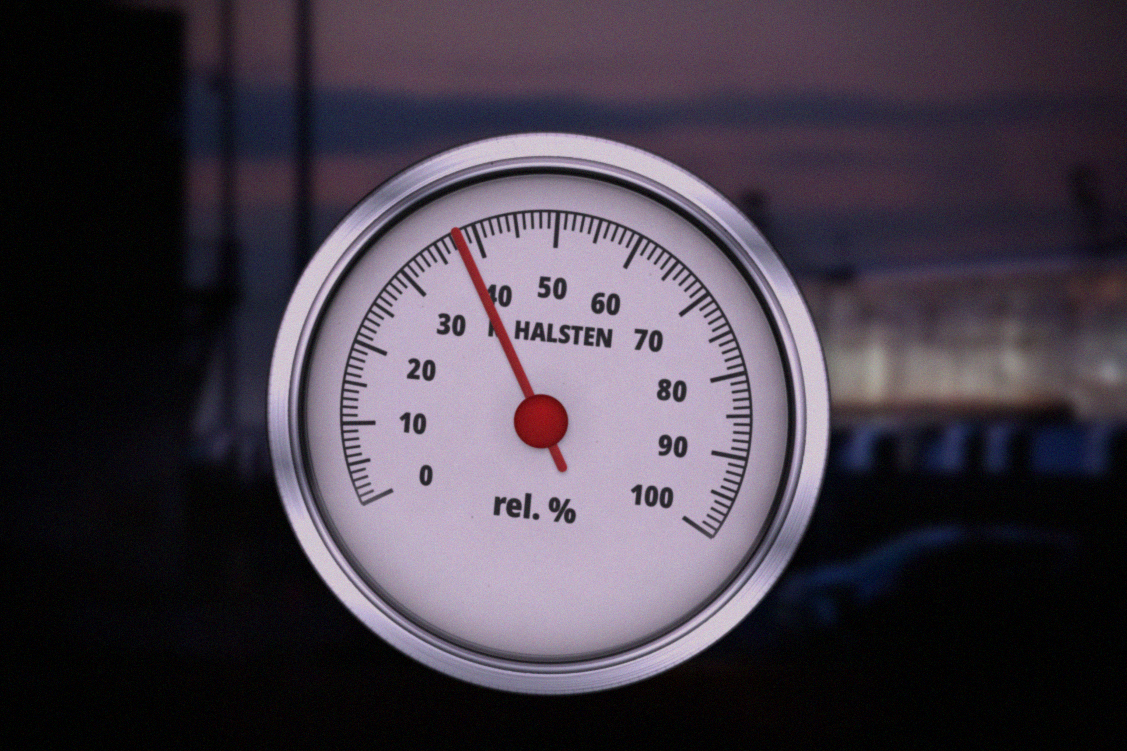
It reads value=38 unit=%
